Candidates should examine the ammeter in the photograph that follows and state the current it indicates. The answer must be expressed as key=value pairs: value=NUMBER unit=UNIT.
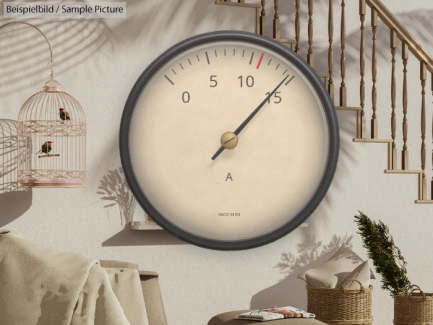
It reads value=14.5 unit=A
